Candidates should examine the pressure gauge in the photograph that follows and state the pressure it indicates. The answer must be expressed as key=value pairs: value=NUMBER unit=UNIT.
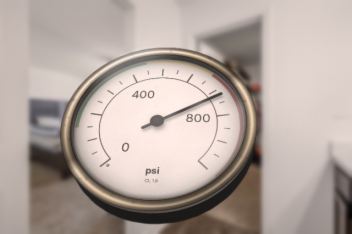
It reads value=725 unit=psi
